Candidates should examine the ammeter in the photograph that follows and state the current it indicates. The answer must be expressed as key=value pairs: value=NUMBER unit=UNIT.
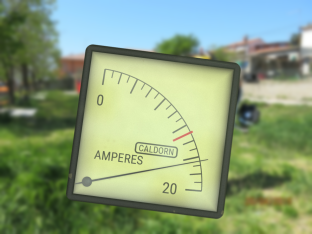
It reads value=16.5 unit=A
